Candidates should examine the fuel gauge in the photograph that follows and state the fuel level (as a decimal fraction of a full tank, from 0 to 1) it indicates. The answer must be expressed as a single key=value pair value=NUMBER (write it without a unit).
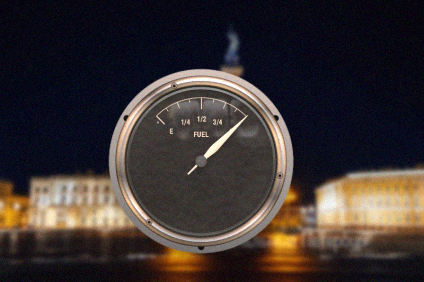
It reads value=1
